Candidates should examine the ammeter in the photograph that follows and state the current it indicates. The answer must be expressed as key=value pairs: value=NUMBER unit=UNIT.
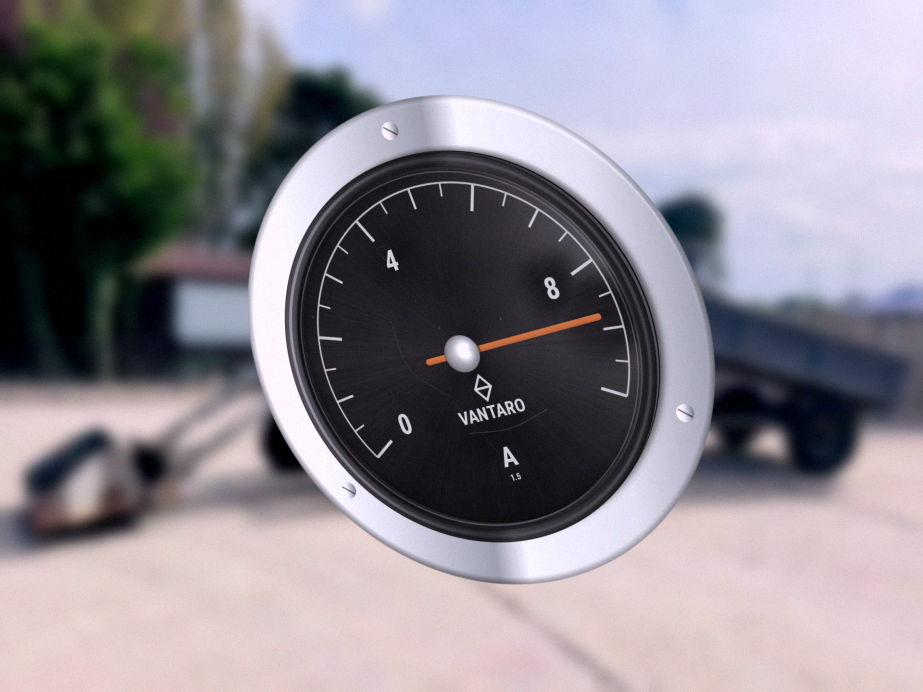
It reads value=8.75 unit=A
